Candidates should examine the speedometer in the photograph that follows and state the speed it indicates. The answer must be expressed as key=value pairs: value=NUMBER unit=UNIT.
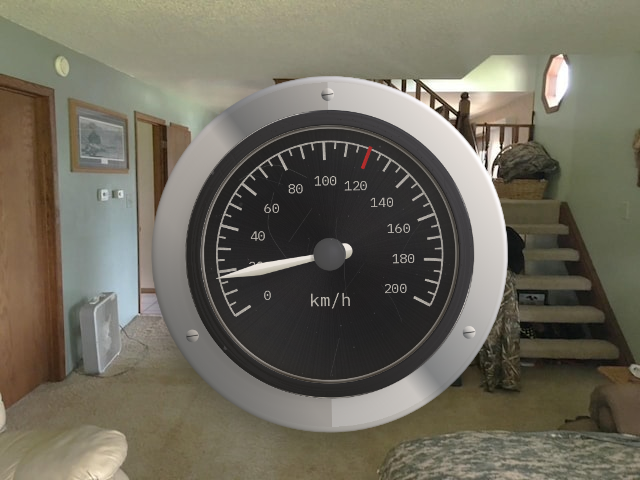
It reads value=17.5 unit=km/h
